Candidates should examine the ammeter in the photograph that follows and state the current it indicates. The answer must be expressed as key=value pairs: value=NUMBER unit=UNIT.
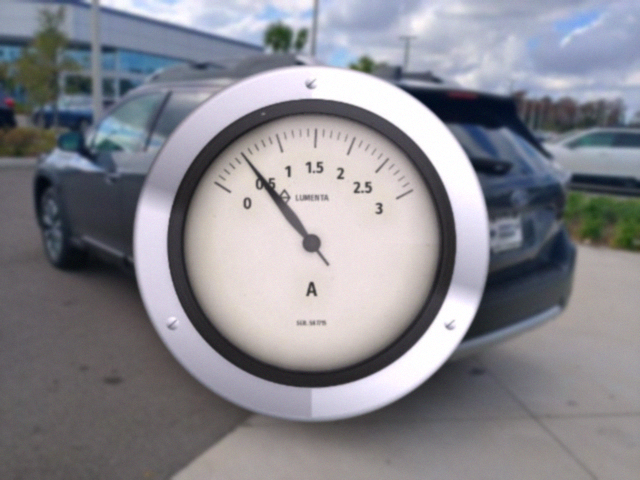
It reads value=0.5 unit=A
